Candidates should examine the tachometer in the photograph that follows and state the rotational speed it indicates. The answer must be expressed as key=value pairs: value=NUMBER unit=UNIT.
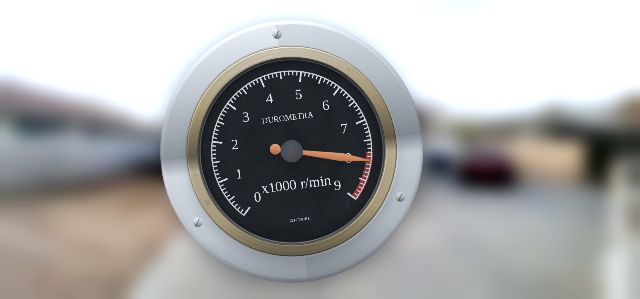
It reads value=8000 unit=rpm
